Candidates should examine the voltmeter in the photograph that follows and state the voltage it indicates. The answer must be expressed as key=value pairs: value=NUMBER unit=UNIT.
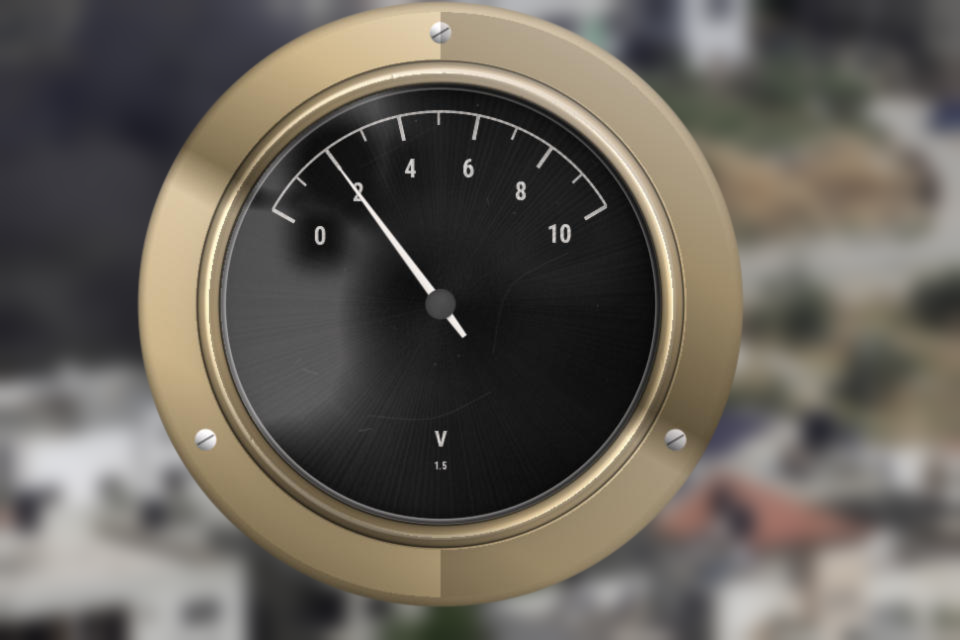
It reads value=2 unit=V
